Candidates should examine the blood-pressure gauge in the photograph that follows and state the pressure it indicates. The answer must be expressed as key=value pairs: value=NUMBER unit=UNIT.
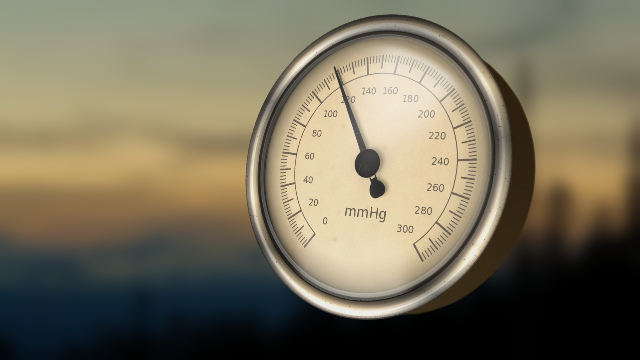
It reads value=120 unit=mmHg
